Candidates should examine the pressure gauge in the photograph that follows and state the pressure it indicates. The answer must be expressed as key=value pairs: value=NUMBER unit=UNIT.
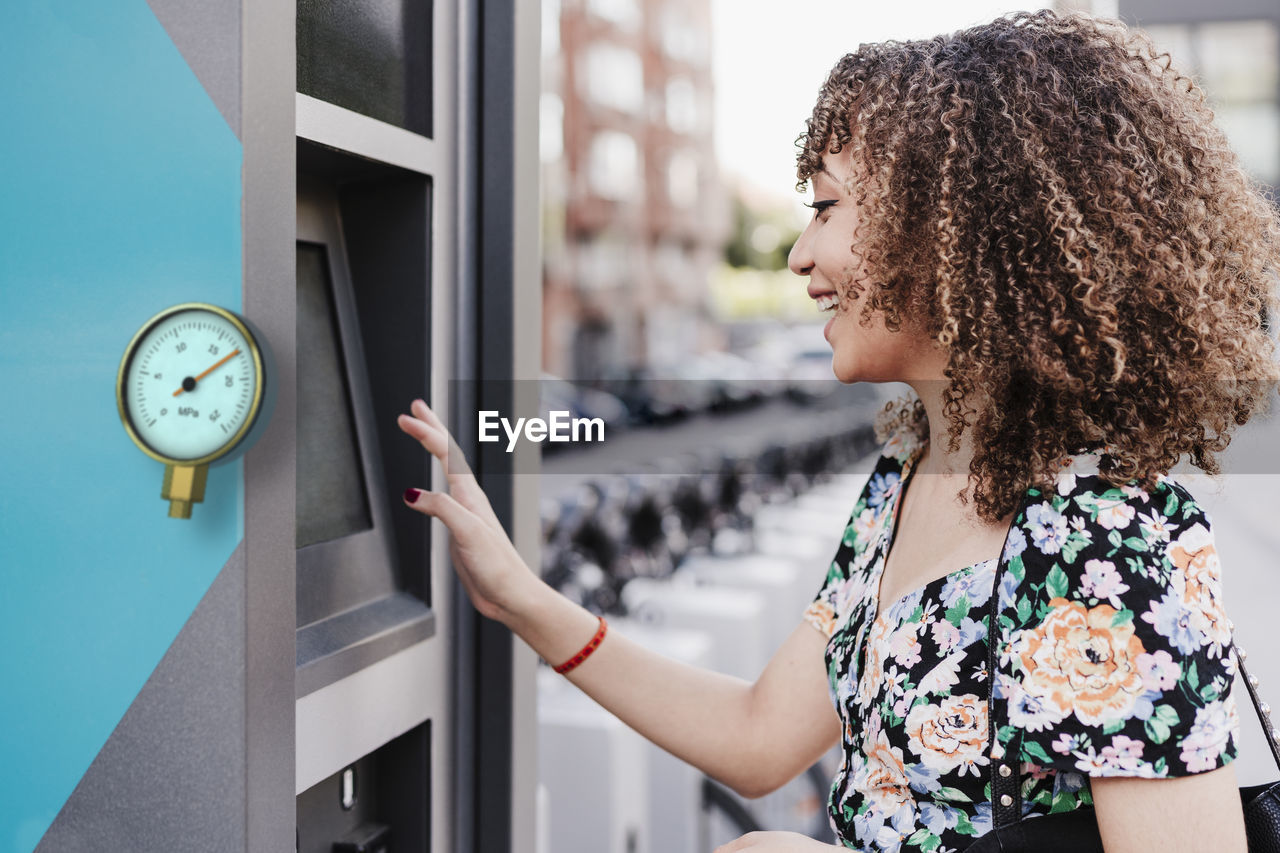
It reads value=17.5 unit=MPa
